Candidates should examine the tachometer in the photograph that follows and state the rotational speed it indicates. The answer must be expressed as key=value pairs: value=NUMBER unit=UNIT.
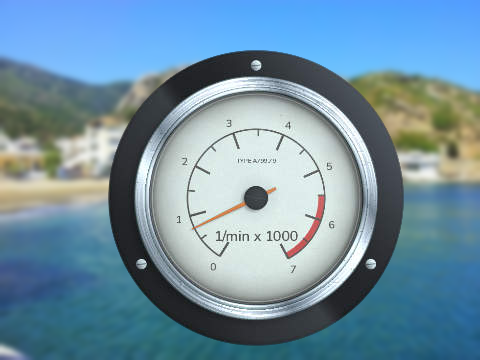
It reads value=750 unit=rpm
